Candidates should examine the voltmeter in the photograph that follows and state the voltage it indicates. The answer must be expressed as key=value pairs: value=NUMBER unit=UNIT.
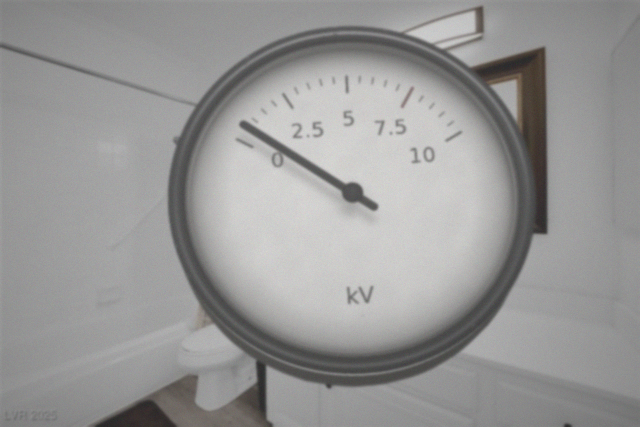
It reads value=0.5 unit=kV
